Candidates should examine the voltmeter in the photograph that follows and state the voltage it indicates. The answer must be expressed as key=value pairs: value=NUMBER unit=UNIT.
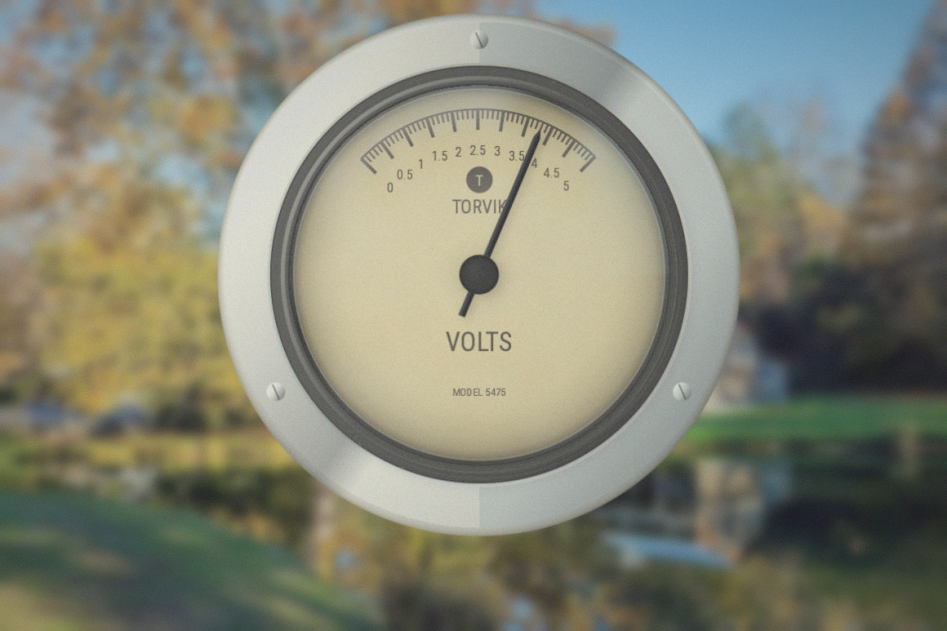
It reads value=3.8 unit=V
